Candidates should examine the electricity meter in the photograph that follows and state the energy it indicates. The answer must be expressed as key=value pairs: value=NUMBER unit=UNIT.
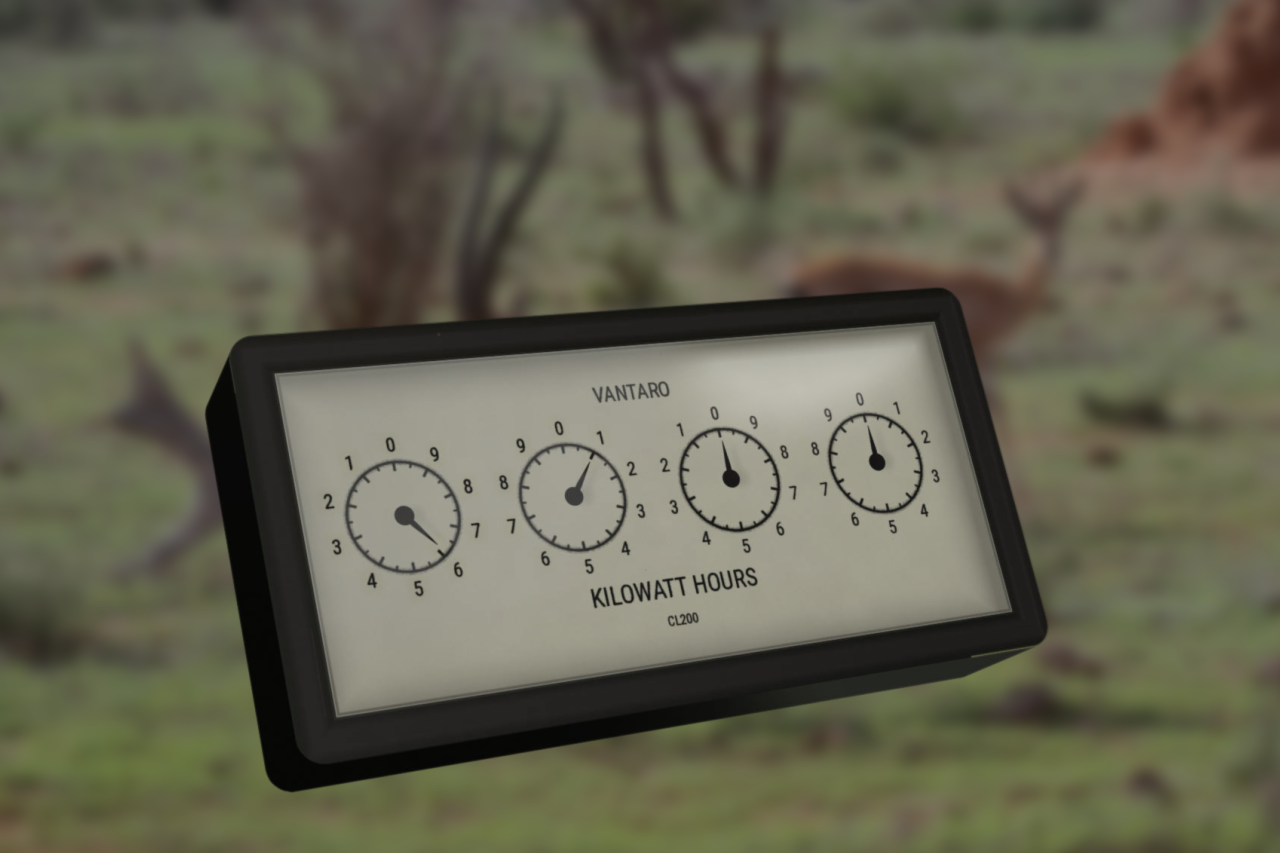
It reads value=6100 unit=kWh
